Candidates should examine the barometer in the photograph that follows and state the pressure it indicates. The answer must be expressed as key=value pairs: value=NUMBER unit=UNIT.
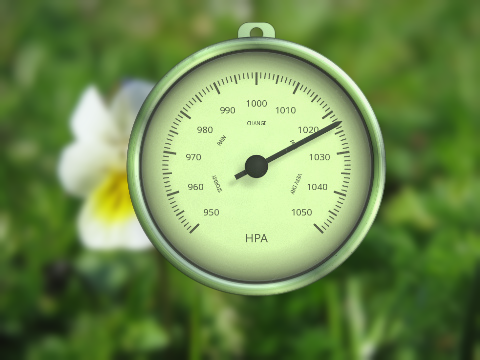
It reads value=1023 unit=hPa
